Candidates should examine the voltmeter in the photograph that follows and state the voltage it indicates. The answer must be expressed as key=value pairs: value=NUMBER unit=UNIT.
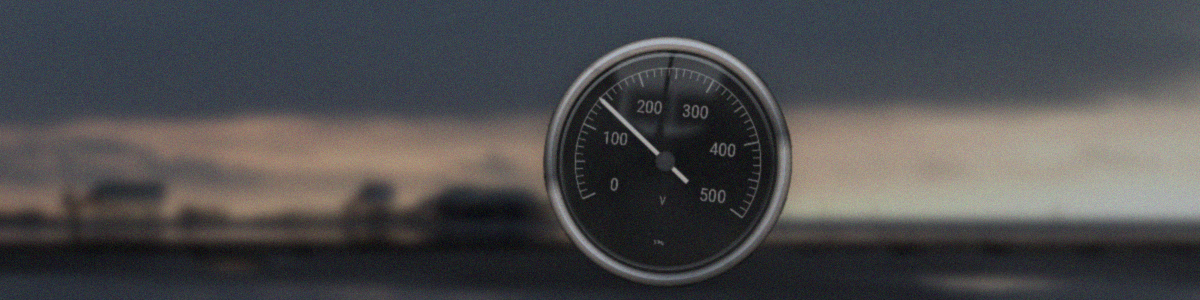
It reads value=140 unit=V
